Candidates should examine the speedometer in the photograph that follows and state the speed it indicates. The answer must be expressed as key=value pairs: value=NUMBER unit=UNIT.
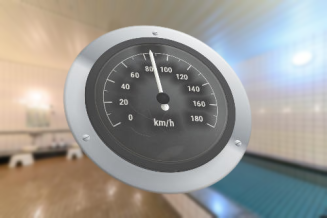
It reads value=85 unit=km/h
